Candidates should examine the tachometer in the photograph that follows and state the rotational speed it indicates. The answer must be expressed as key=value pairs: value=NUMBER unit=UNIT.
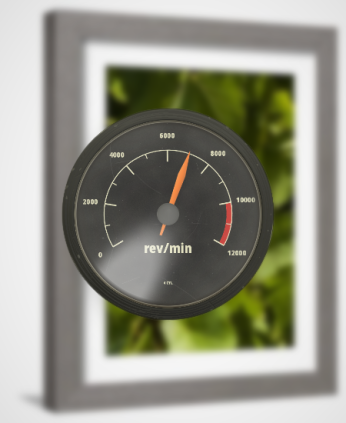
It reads value=7000 unit=rpm
